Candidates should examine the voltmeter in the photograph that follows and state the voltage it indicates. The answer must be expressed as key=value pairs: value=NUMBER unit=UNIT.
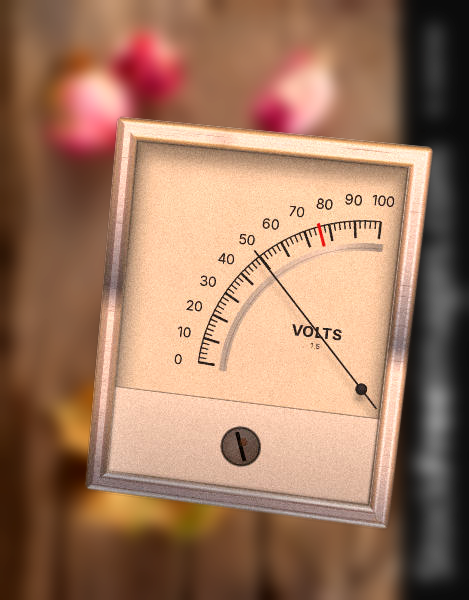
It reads value=50 unit=V
